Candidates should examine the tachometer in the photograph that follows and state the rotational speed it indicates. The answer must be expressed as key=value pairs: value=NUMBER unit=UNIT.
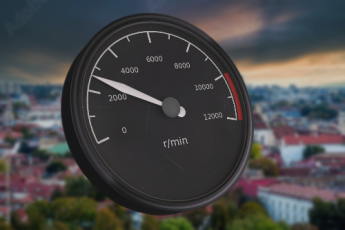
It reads value=2500 unit=rpm
